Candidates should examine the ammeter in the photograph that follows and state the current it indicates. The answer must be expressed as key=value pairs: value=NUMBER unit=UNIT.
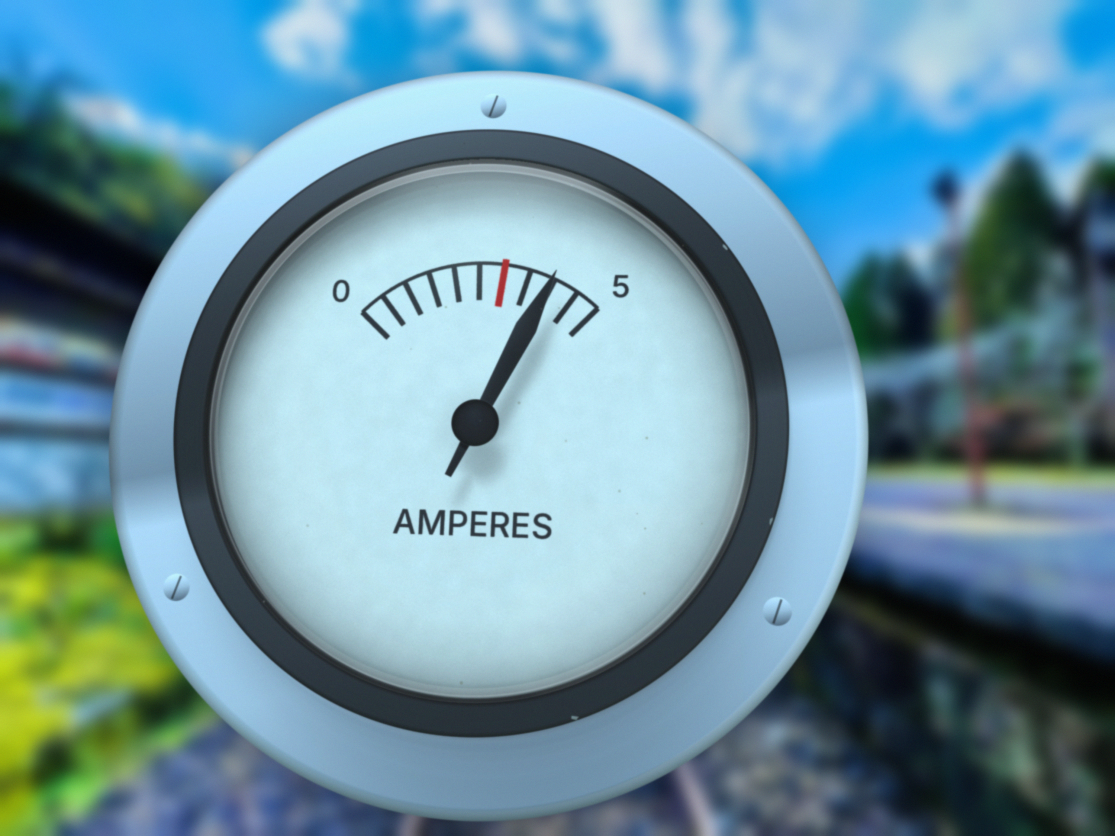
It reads value=4 unit=A
